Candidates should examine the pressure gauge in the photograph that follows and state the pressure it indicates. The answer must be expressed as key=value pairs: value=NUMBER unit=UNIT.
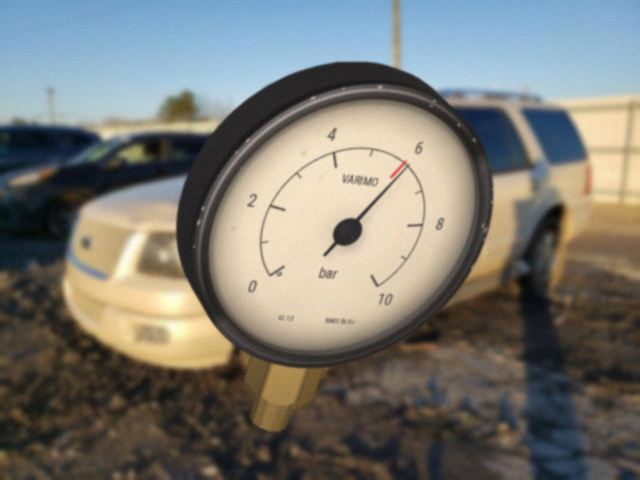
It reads value=6 unit=bar
